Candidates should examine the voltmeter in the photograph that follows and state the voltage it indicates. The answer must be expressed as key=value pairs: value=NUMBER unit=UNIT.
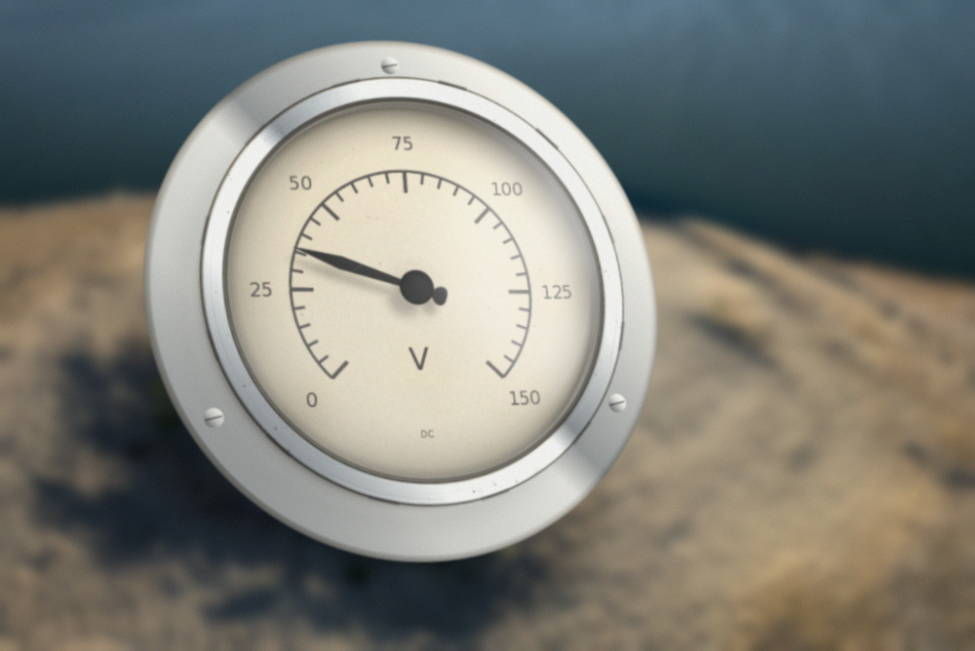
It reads value=35 unit=V
